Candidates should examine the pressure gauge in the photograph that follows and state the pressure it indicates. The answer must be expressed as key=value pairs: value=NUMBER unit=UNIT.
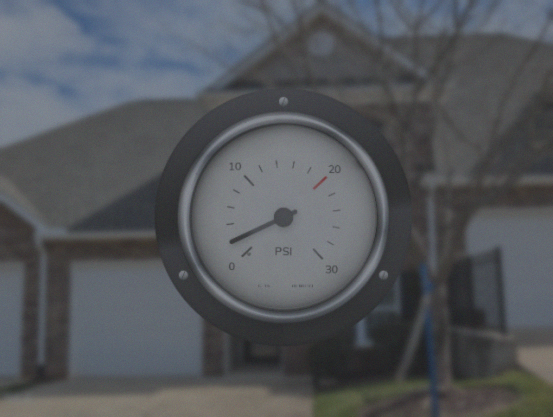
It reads value=2 unit=psi
